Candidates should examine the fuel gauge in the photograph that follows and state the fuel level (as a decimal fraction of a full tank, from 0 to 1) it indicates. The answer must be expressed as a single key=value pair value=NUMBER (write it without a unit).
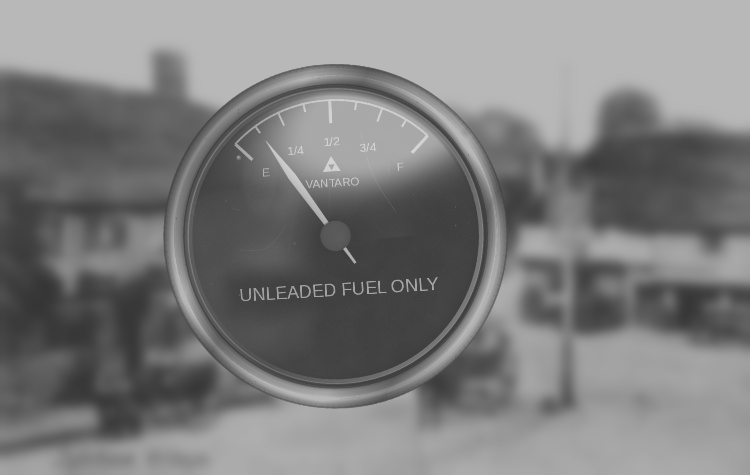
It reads value=0.125
